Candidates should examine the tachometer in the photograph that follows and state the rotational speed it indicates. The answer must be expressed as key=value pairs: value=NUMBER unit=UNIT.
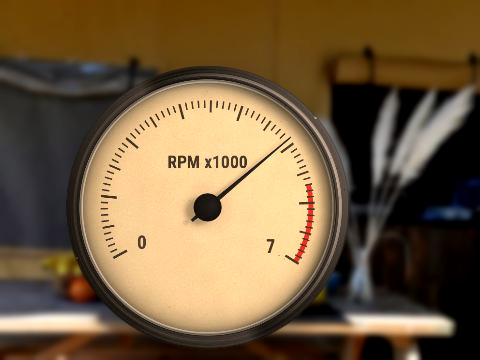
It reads value=4900 unit=rpm
